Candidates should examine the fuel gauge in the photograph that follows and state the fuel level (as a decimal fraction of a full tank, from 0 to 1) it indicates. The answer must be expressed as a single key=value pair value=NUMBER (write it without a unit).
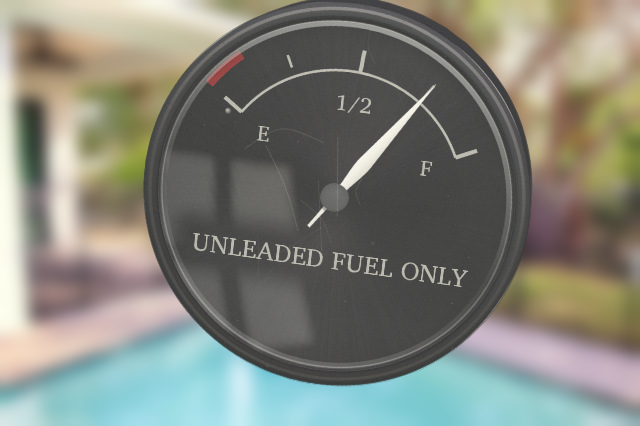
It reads value=0.75
